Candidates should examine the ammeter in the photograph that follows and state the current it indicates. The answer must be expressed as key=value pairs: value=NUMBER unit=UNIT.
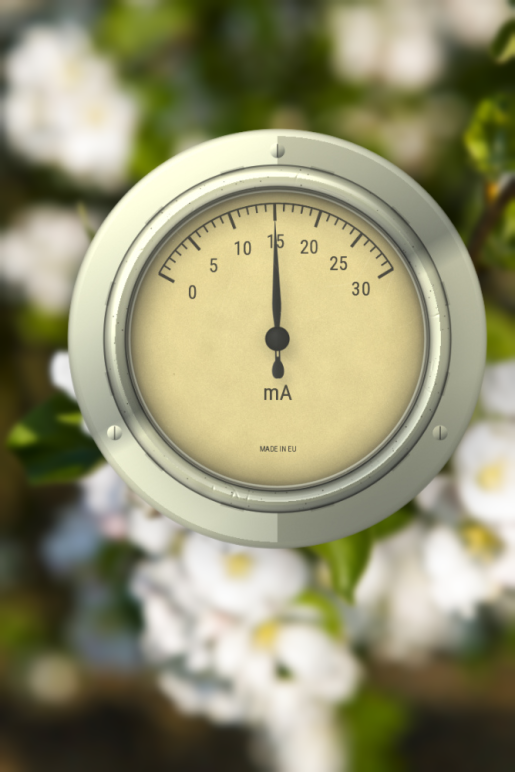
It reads value=15 unit=mA
